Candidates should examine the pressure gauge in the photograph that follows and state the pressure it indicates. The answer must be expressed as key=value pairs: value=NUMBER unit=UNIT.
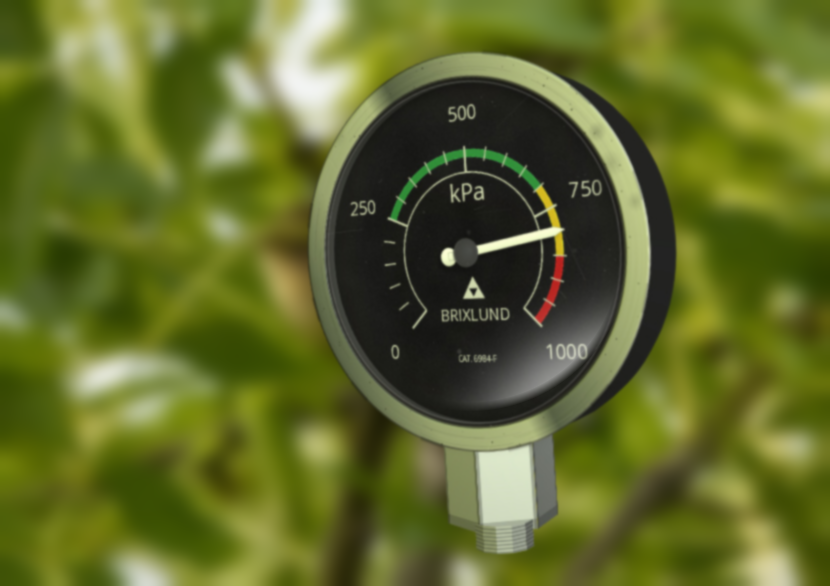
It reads value=800 unit=kPa
